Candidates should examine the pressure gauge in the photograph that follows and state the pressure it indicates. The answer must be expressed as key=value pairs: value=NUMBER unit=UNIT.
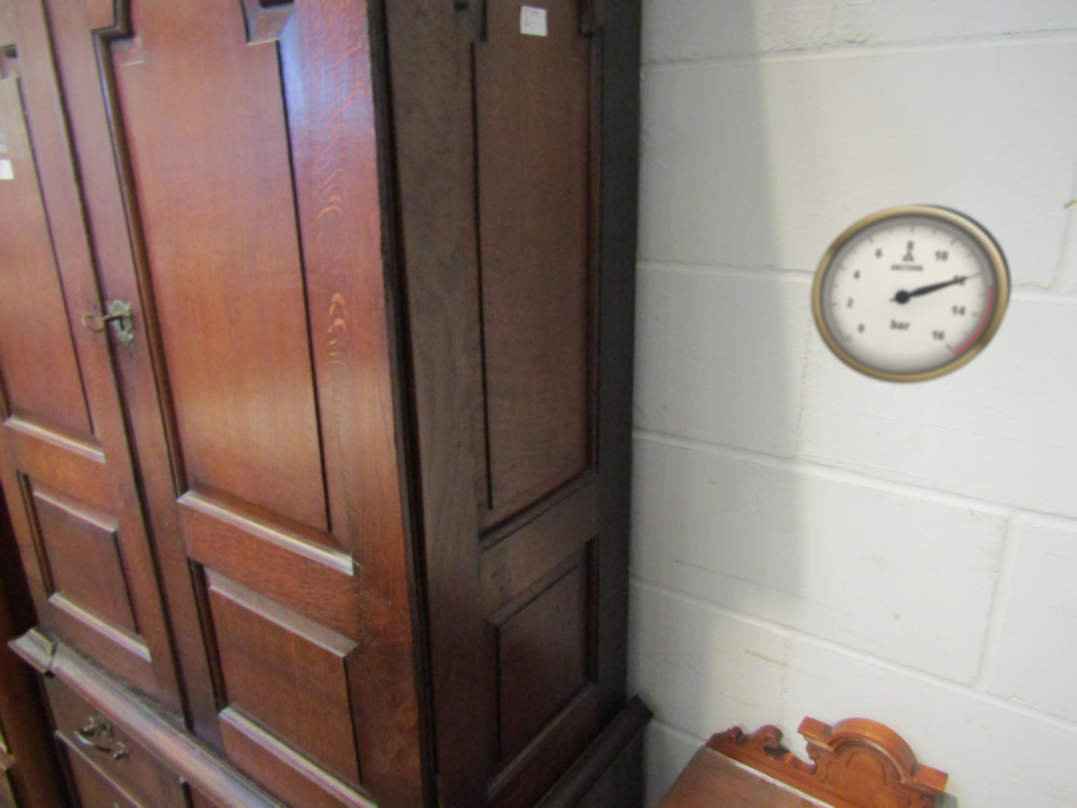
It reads value=12 unit=bar
